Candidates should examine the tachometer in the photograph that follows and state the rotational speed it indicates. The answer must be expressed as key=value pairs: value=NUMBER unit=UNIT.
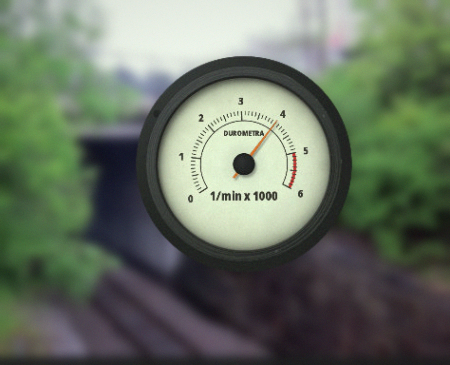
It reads value=4000 unit=rpm
